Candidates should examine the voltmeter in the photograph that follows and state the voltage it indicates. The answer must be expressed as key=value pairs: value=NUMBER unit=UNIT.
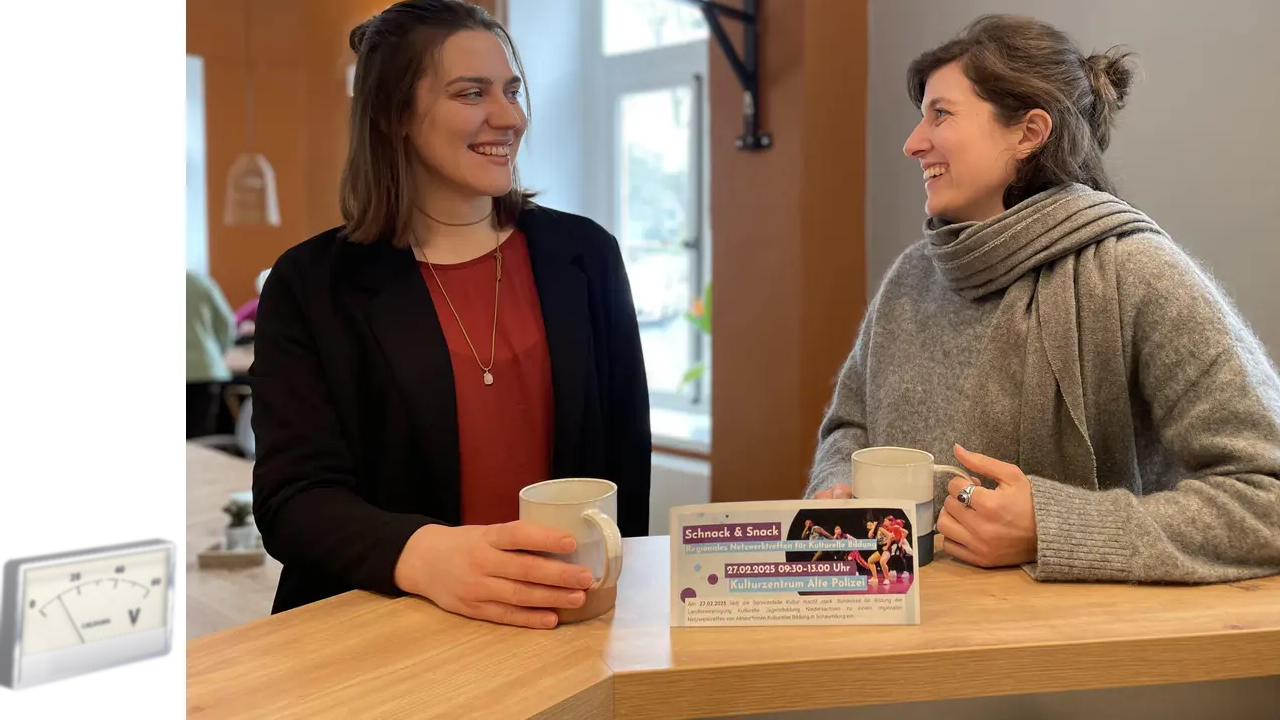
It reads value=10 unit=V
